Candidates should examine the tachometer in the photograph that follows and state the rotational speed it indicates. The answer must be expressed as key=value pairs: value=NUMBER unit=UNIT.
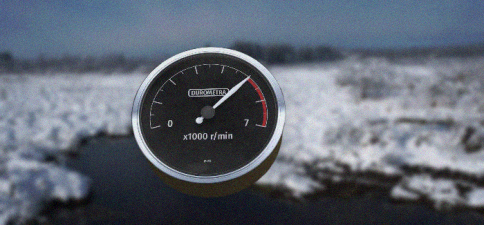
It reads value=5000 unit=rpm
